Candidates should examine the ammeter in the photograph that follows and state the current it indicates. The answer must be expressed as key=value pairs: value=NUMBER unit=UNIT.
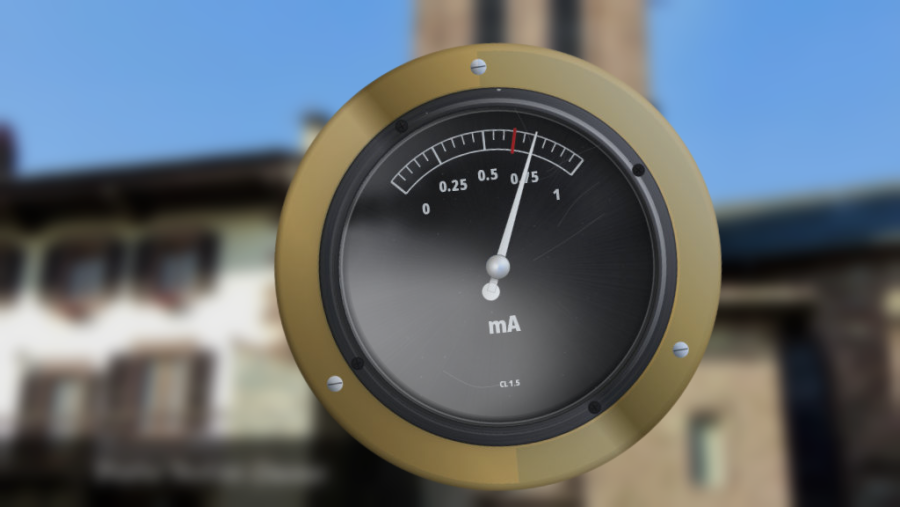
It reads value=0.75 unit=mA
